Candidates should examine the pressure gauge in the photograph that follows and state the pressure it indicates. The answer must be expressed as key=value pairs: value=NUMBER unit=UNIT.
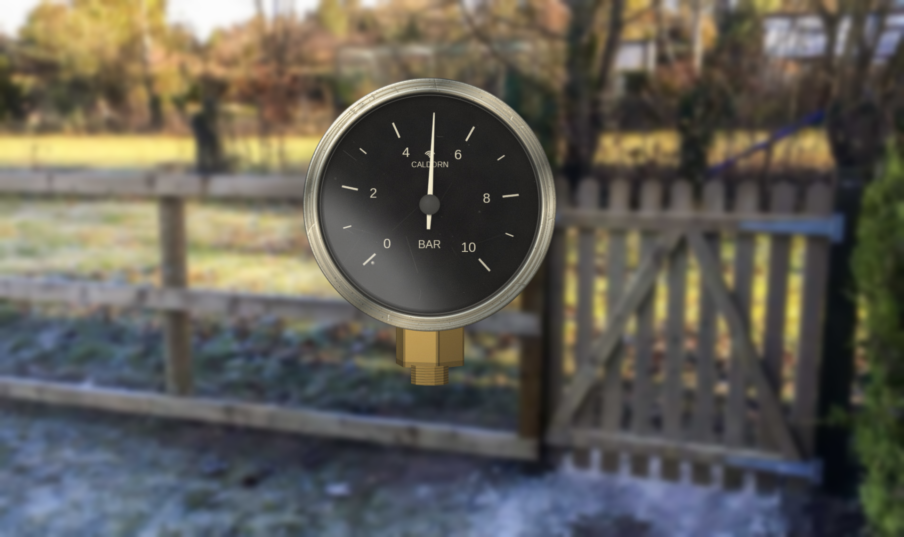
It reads value=5 unit=bar
